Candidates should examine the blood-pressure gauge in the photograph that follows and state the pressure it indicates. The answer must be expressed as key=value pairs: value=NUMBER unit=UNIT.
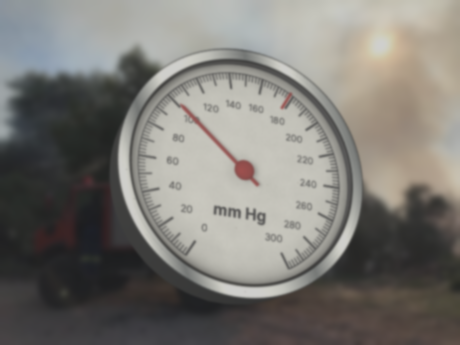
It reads value=100 unit=mmHg
